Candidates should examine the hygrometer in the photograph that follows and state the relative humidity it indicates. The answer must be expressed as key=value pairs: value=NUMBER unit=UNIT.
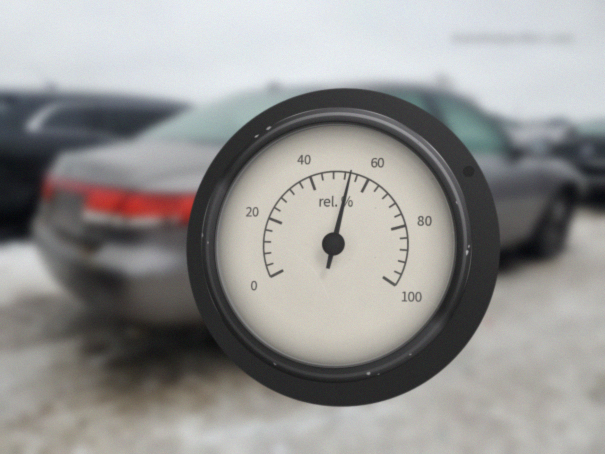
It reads value=54 unit=%
